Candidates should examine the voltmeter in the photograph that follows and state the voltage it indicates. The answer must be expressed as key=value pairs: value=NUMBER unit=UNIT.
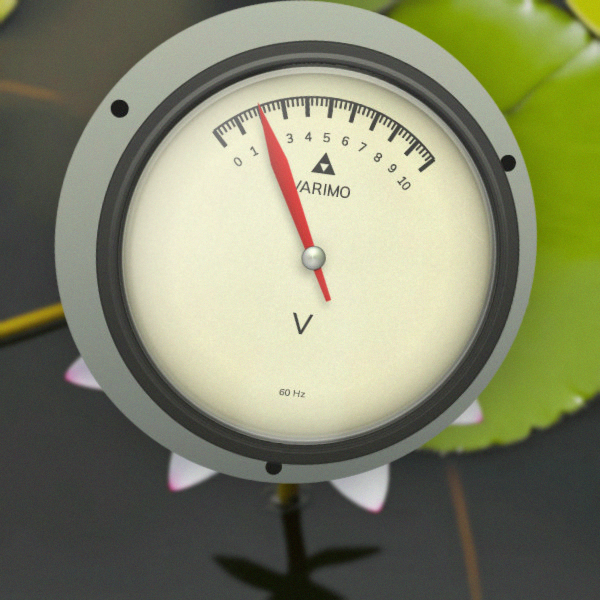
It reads value=2 unit=V
